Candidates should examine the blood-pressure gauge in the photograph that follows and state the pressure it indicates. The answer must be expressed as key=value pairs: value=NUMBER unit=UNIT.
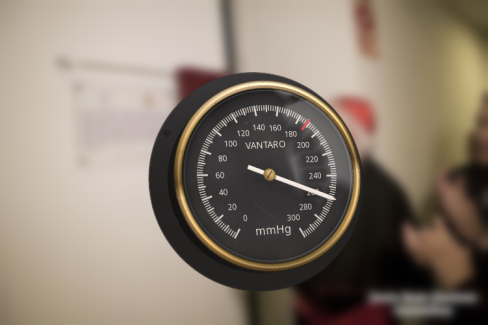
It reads value=260 unit=mmHg
